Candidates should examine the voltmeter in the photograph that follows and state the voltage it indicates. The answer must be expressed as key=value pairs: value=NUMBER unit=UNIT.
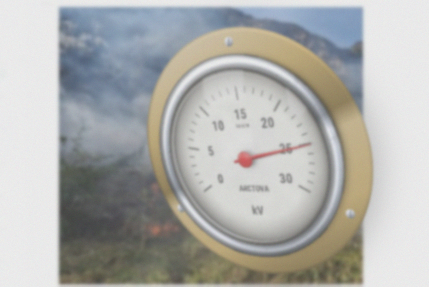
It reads value=25 unit=kV
